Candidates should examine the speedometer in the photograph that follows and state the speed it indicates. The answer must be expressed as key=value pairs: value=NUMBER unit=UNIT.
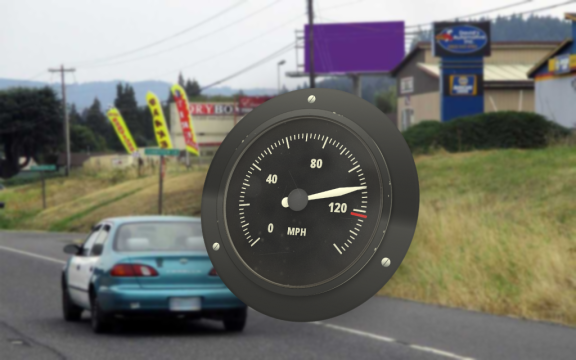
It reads value=110 unit=mph
